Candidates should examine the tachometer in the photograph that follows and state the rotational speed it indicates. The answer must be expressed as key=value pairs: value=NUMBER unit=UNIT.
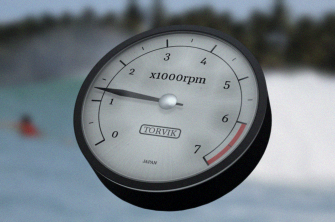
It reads value=1250 unit=rpm
